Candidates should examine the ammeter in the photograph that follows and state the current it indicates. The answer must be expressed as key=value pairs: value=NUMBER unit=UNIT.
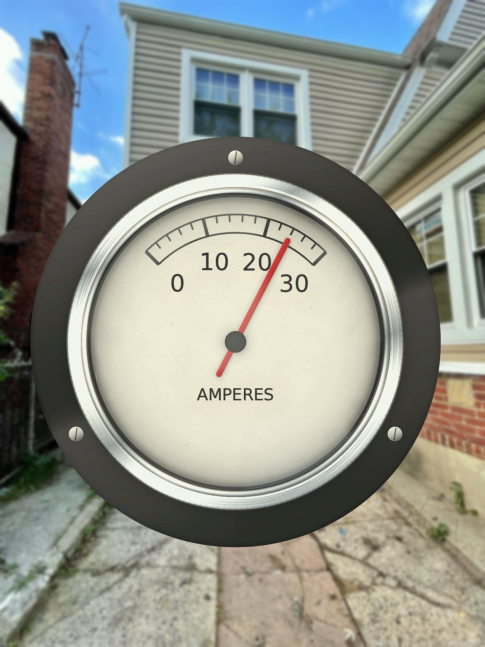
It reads value=24 unit=A
